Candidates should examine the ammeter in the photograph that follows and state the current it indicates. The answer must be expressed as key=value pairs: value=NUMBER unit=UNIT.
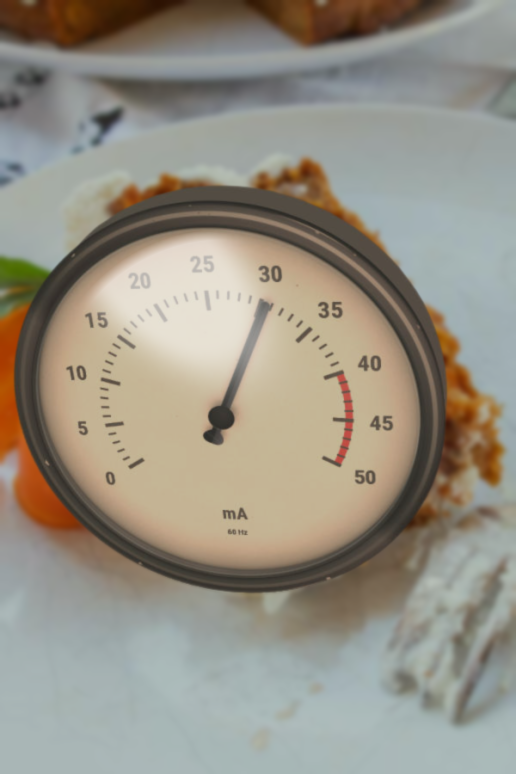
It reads value=30.5 unit=mA
